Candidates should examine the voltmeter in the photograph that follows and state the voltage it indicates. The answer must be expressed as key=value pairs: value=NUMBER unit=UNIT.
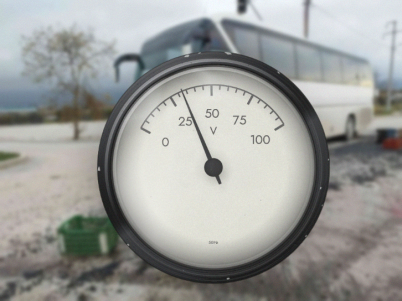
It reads value=32.5 unit=V
